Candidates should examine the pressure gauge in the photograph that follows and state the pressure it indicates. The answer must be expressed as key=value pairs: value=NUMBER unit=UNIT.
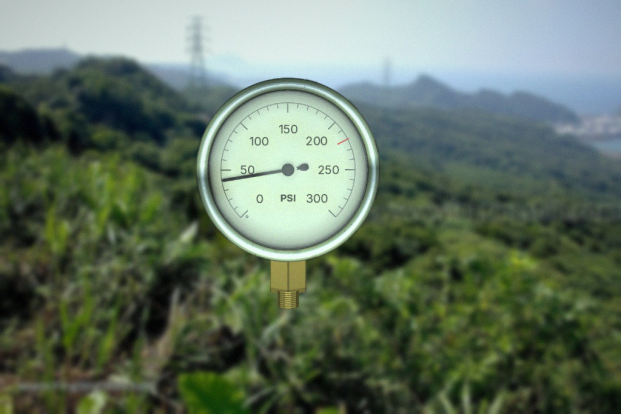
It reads value=40 unit=psi
